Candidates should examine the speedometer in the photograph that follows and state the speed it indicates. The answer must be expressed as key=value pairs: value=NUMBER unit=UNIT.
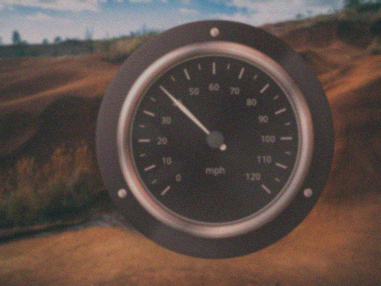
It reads value=40 unit=mph
